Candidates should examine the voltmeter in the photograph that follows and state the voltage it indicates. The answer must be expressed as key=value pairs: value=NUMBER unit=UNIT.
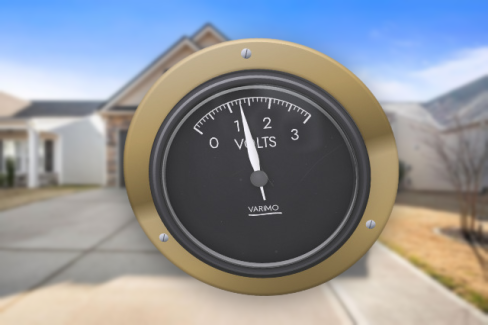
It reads value=1.3 unit=V
